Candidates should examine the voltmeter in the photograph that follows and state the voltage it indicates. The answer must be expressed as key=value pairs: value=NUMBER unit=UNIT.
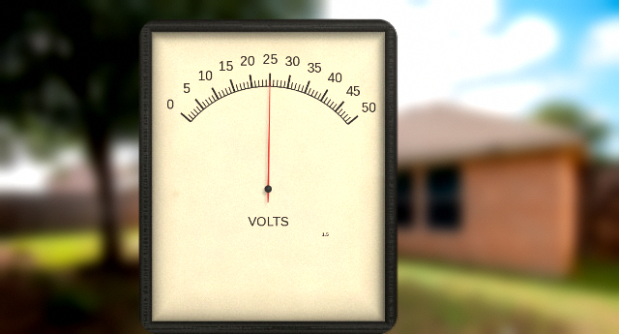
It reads value=25 unit=V
